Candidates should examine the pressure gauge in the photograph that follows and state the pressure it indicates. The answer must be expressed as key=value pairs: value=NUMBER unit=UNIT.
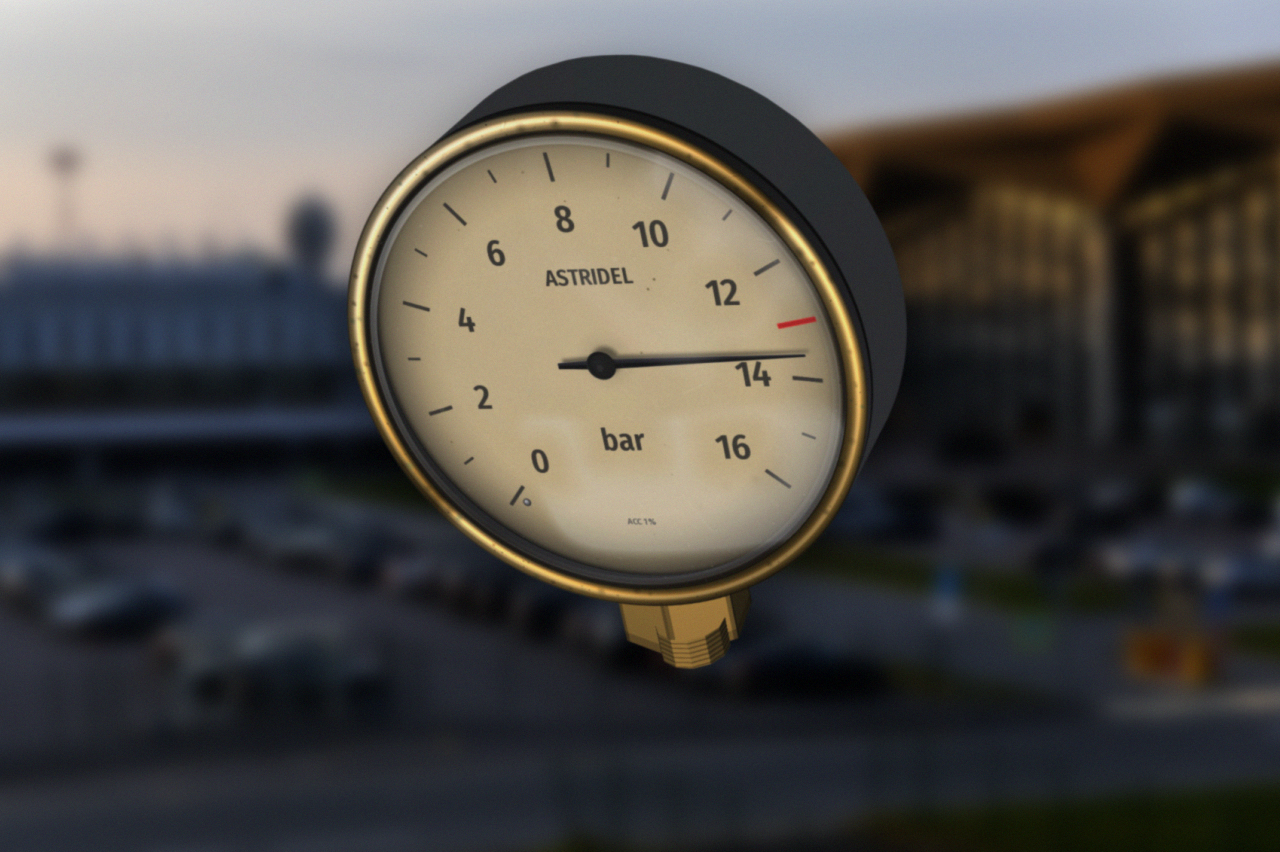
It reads value=13.5 unit=bar
